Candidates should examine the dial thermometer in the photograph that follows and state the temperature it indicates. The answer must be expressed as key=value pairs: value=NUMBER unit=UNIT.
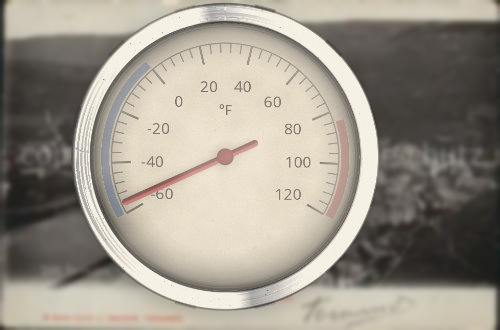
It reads value=-56 unit=°F
